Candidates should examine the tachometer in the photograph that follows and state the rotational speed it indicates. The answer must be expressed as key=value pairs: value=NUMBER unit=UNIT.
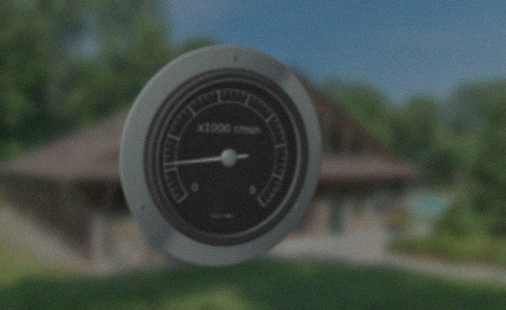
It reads value=1200 unit=rpm
